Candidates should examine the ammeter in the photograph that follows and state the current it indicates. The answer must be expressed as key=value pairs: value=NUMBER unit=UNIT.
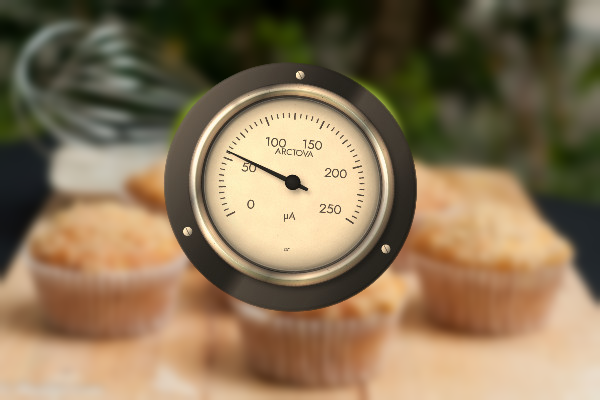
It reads value=55 unit=µA
